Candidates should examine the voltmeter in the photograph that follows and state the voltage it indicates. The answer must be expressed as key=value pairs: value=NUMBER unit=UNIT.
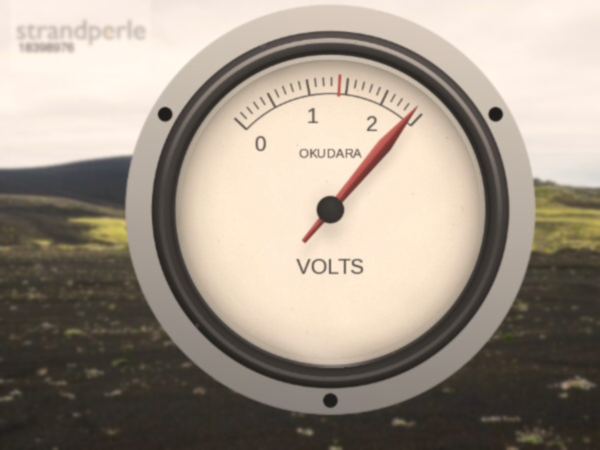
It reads value=2.4 unit=V
